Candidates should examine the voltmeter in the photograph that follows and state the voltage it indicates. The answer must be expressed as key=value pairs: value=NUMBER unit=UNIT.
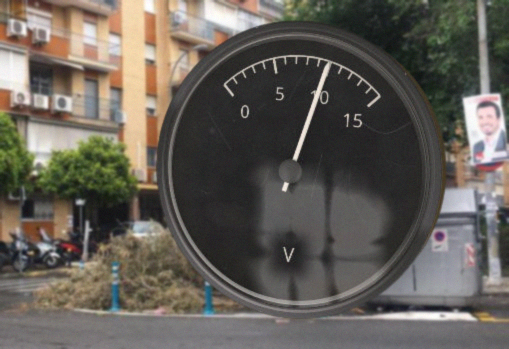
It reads value=10 unit=V
